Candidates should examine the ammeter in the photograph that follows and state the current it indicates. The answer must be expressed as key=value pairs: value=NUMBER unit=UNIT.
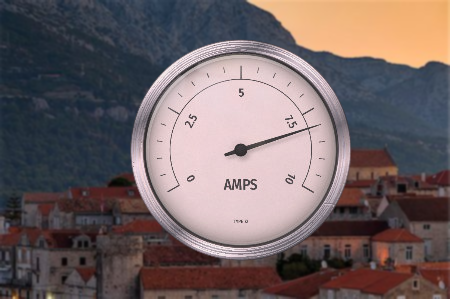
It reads value=8 unit=A
